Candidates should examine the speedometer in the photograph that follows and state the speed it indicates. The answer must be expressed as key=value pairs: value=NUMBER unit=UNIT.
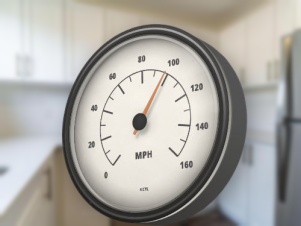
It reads value=100 unit=mph
